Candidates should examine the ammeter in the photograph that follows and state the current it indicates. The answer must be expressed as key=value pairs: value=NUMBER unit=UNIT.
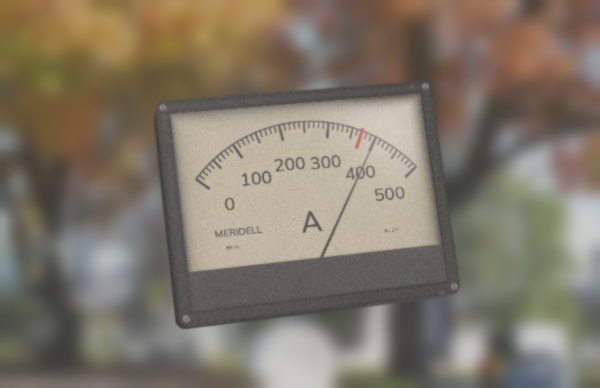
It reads value=400 unit=A
